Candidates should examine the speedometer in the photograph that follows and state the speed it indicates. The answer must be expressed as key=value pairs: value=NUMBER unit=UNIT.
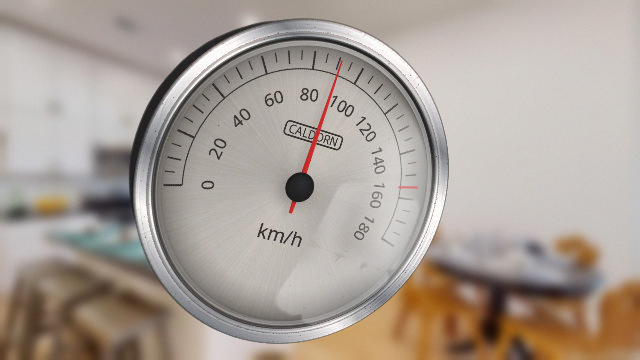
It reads value=90 unit=km/h
